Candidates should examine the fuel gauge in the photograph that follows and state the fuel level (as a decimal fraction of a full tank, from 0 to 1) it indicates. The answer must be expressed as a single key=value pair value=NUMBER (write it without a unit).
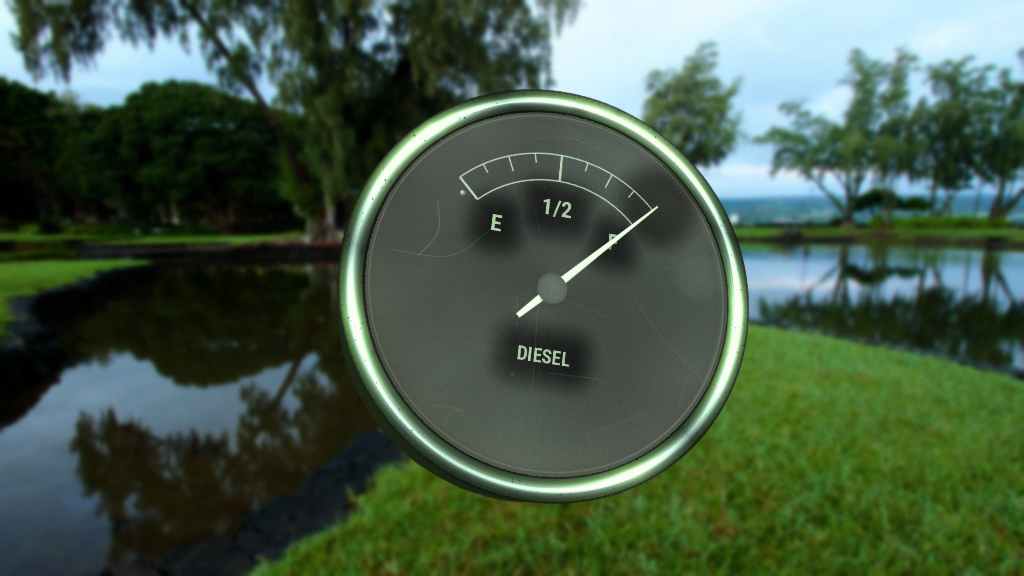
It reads value=1
